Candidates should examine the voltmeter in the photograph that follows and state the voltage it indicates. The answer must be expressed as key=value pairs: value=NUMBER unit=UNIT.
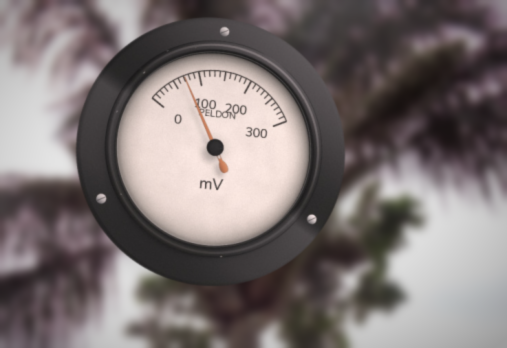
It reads value=70 unit=mV
